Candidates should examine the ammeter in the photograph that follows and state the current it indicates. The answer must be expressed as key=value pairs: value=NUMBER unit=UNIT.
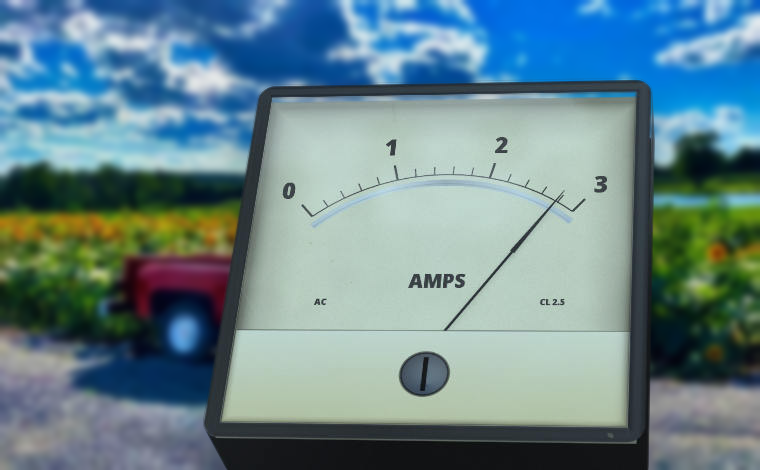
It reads value=2.8 unit=A
